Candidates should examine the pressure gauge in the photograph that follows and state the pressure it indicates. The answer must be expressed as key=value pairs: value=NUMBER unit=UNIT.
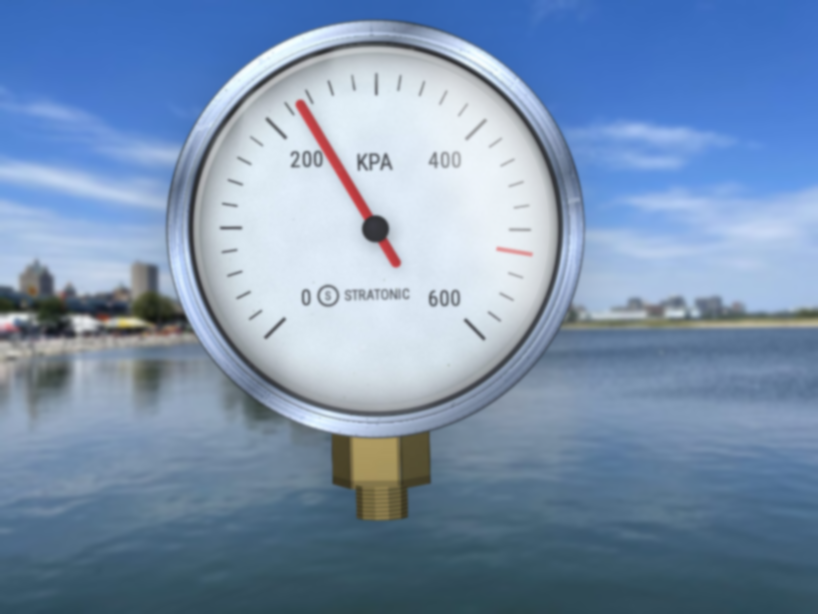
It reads value=230 unit=kPa
